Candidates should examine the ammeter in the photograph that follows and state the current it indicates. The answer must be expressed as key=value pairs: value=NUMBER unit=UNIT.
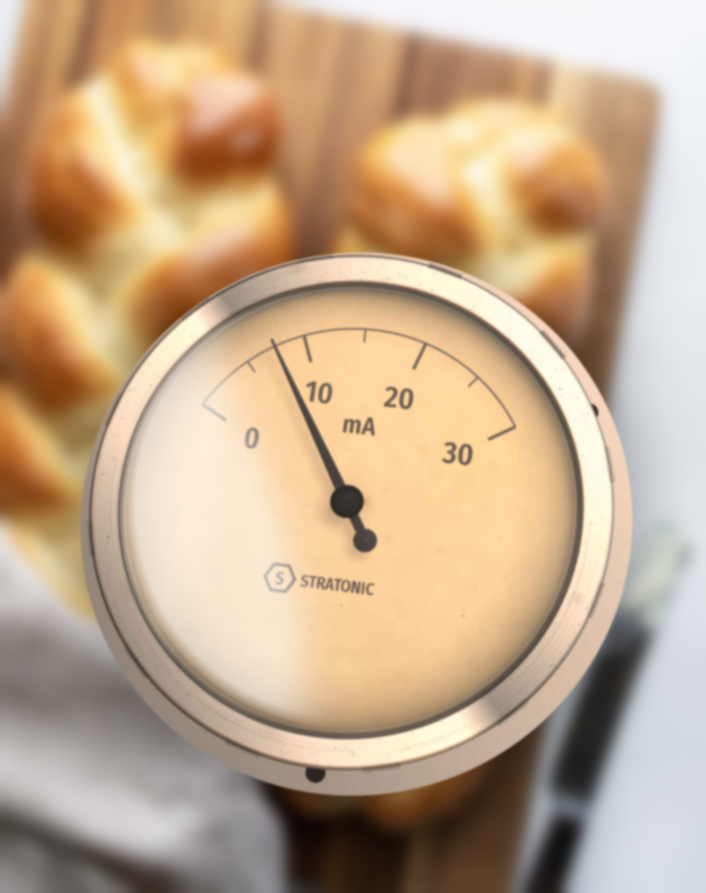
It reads value=7.5 unit=mA
